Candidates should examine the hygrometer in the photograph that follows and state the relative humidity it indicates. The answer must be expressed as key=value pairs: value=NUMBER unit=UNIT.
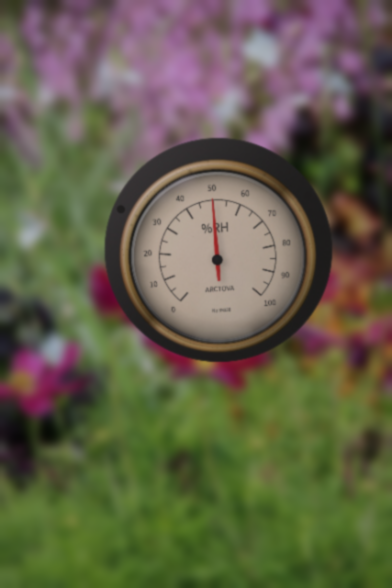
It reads value=50 unit=%
